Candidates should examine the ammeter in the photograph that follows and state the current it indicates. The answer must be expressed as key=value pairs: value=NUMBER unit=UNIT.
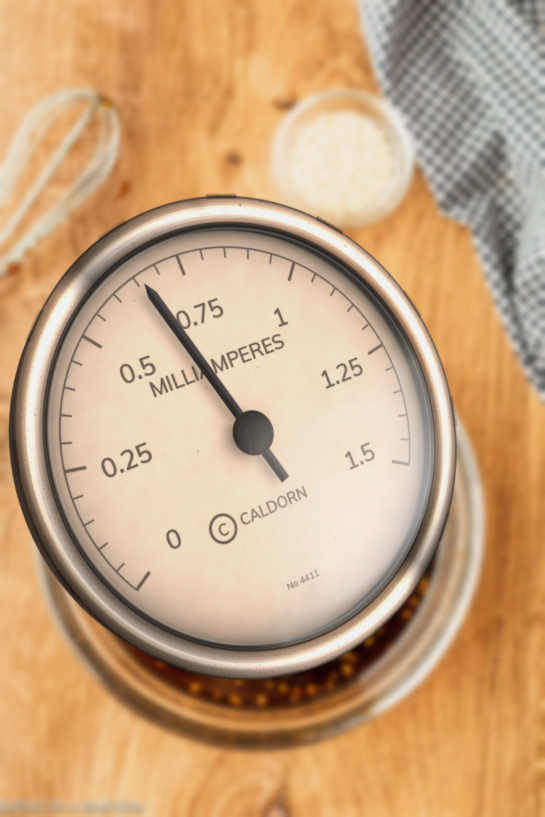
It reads value=0.65 unit=mA
